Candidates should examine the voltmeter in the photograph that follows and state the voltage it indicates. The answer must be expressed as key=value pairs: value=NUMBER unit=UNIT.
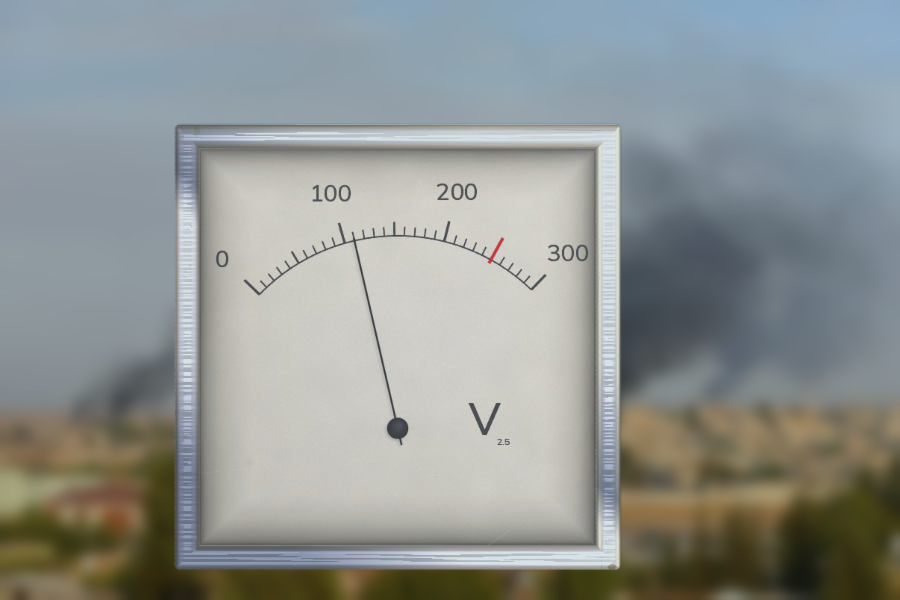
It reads value=110 unit=V
